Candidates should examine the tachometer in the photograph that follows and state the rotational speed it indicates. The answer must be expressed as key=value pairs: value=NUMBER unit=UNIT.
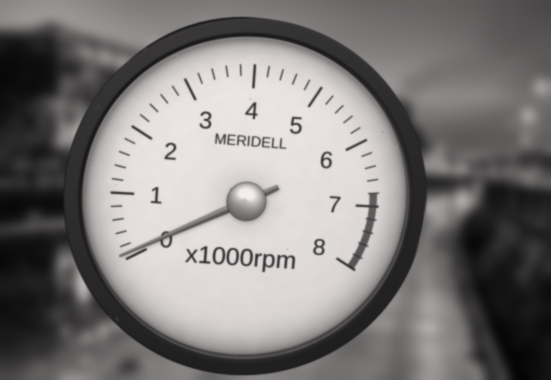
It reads value=100 unit=rpm
